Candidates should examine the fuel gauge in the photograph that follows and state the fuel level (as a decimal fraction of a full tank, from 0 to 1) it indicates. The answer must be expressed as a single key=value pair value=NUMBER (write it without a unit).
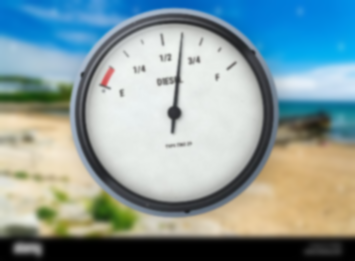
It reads value=0.625
